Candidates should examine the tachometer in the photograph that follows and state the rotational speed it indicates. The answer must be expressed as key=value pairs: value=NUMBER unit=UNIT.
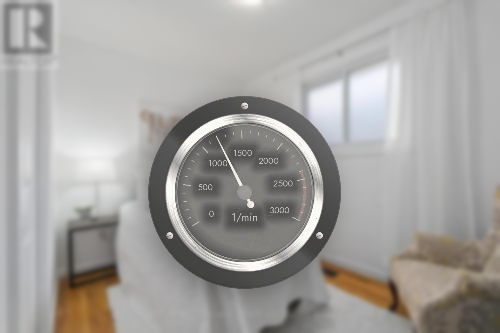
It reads value=1200 unit=rpm
